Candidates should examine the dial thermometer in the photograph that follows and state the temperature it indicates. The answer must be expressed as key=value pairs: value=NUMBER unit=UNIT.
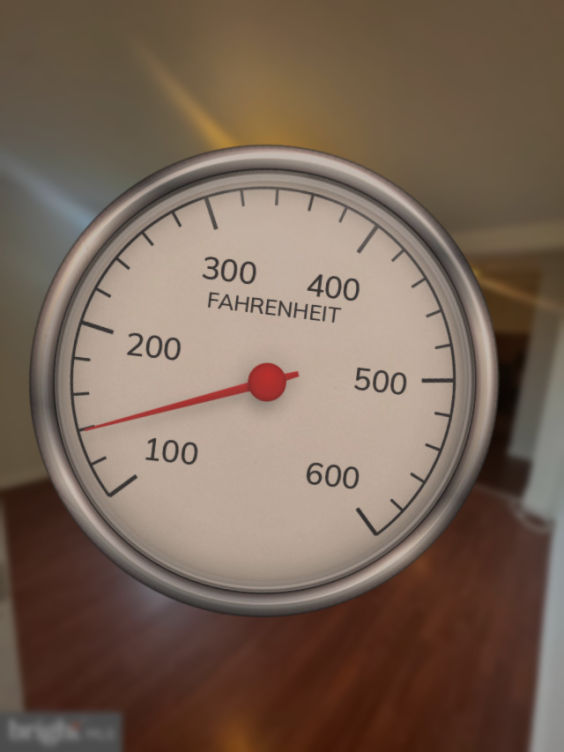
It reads value=140 unit=°F
